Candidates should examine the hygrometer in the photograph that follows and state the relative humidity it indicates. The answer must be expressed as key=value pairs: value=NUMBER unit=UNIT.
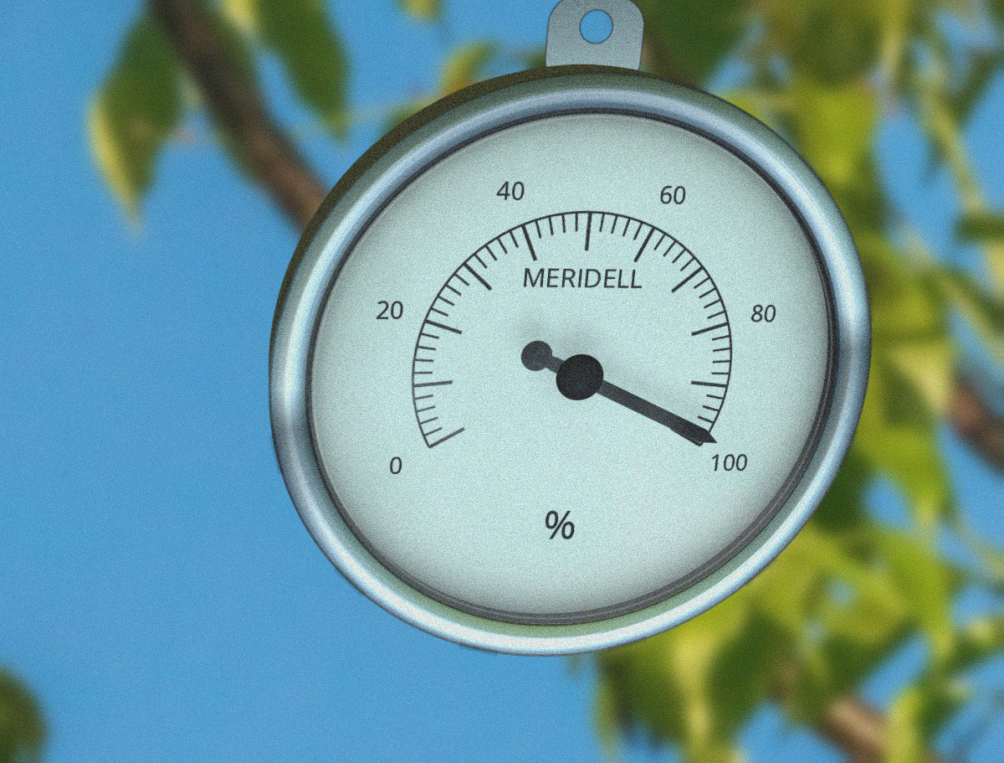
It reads value=98 unit=%
